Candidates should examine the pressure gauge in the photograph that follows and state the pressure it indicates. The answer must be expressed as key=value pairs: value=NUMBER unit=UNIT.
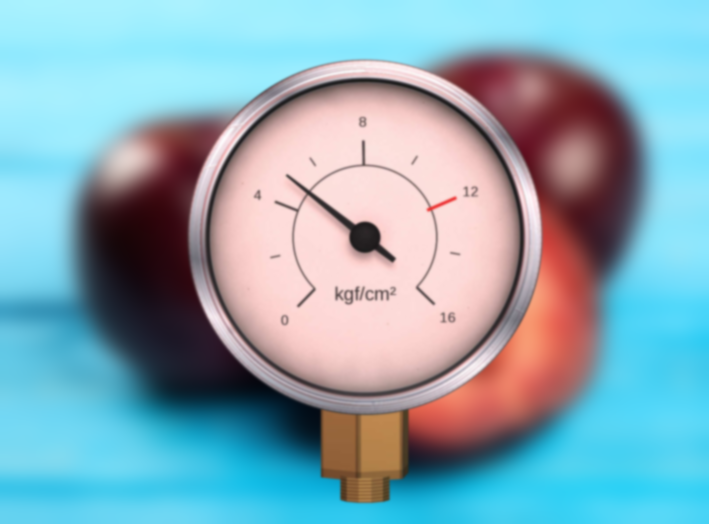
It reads value=5 unit=kg/cm²
